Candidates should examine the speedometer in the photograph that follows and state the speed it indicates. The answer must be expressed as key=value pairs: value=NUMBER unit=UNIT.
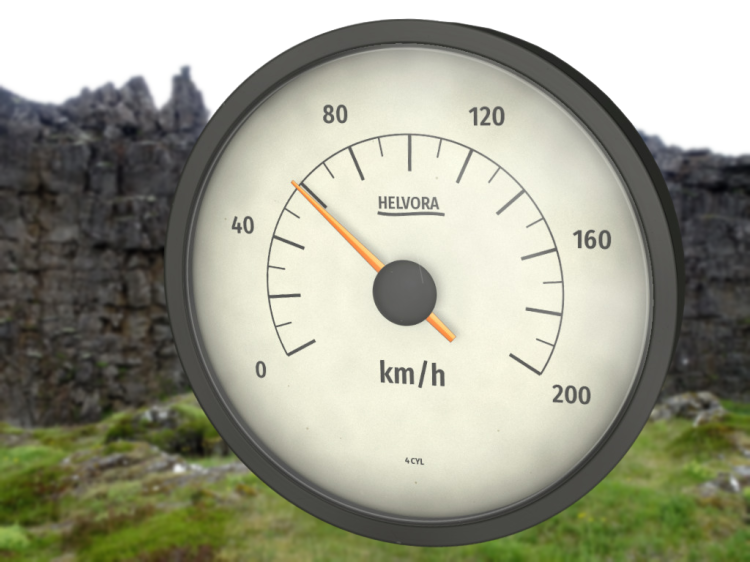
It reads value=60 unit=km/h
